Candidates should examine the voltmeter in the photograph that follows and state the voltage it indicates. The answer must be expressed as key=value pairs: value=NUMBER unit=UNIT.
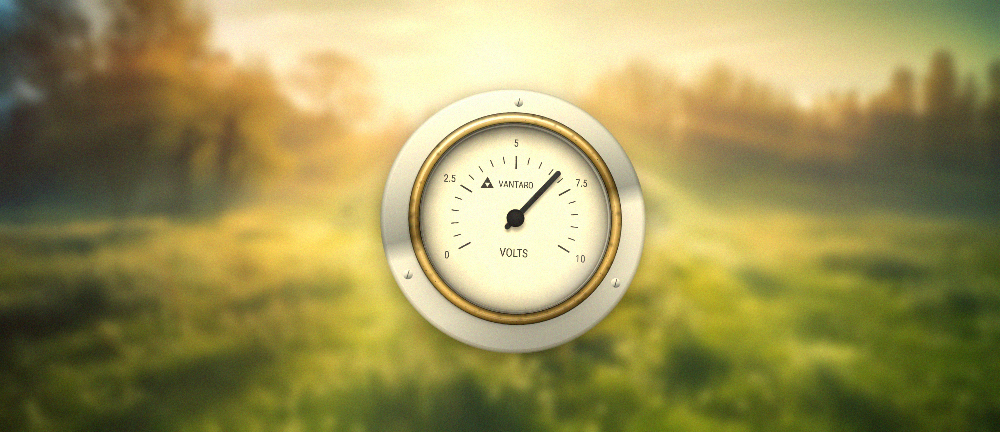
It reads value=6.75 unit=V
